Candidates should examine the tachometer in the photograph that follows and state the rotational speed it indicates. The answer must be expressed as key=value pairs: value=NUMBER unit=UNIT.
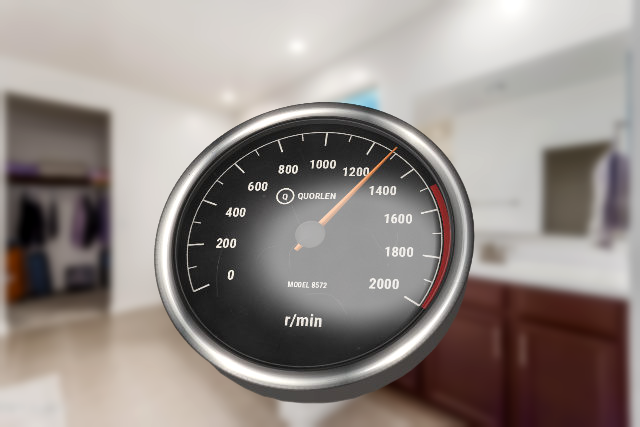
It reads value=1300 unit=rpm
